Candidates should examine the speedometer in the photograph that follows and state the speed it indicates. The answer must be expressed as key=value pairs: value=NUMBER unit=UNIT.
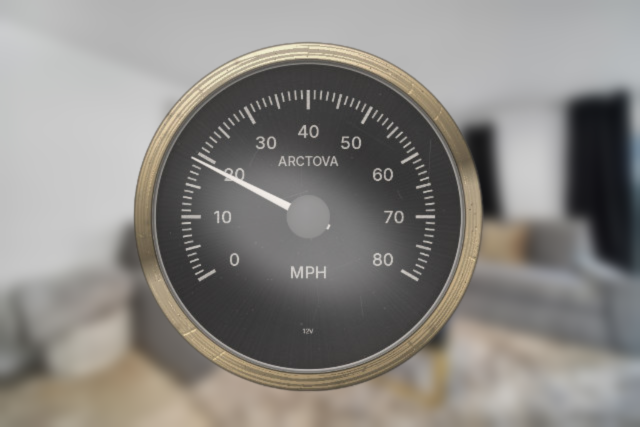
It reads value=19 unit=mph
